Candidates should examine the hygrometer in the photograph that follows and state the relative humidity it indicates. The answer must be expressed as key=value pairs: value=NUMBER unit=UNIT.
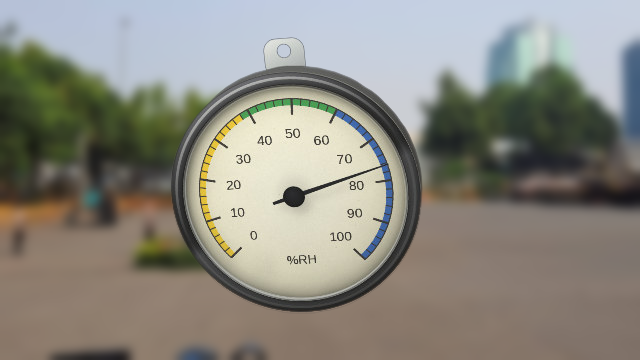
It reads value=76 unit=%
